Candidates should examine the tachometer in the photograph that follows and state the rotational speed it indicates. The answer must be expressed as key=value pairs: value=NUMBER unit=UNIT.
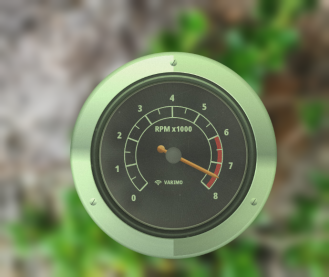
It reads value=7500 unit=rpm
